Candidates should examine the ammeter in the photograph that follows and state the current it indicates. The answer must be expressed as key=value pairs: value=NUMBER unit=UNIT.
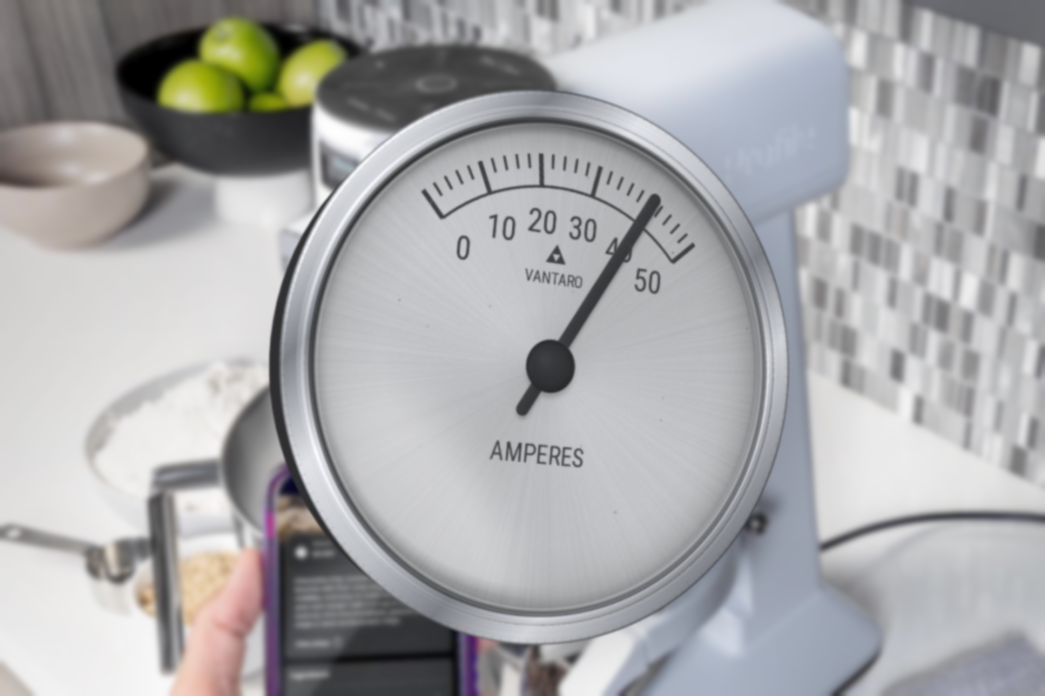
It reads value=40 unit=A
